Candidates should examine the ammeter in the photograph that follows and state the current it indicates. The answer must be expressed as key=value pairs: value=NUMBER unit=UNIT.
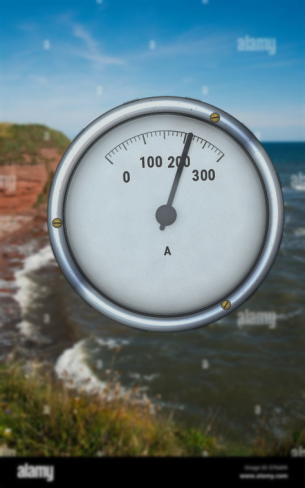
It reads value=210 unit=A
